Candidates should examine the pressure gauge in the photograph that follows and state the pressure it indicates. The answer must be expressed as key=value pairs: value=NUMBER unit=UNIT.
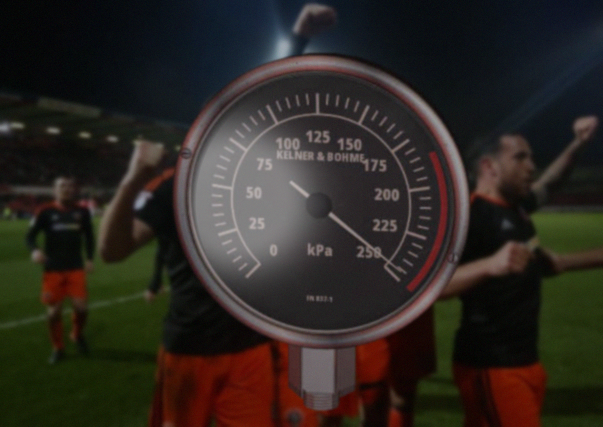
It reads value=245 unit=kPa
